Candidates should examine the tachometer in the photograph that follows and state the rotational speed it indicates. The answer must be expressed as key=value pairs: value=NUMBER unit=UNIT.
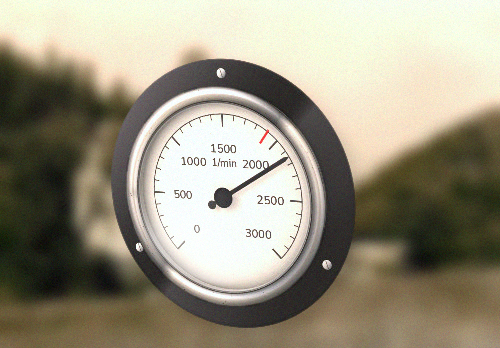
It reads value=2150 unit=rpm
